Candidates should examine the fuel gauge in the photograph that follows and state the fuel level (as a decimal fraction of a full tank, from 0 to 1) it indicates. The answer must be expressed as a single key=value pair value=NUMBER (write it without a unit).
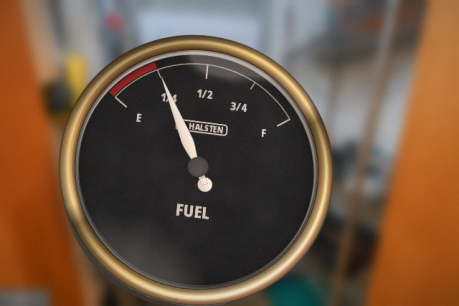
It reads value=0.25
